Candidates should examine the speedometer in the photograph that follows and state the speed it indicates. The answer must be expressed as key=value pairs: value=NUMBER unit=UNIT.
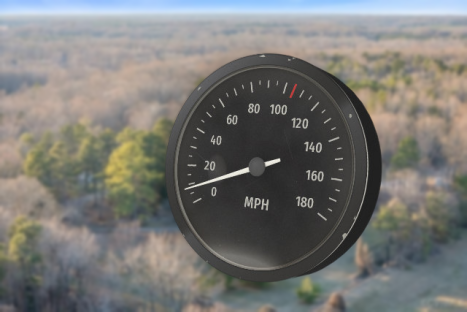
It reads value=7.5 unit=mph
